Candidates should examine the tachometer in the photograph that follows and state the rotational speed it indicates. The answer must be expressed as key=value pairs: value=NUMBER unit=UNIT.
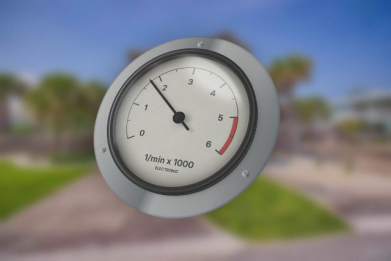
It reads value=1750 unit=rpm
